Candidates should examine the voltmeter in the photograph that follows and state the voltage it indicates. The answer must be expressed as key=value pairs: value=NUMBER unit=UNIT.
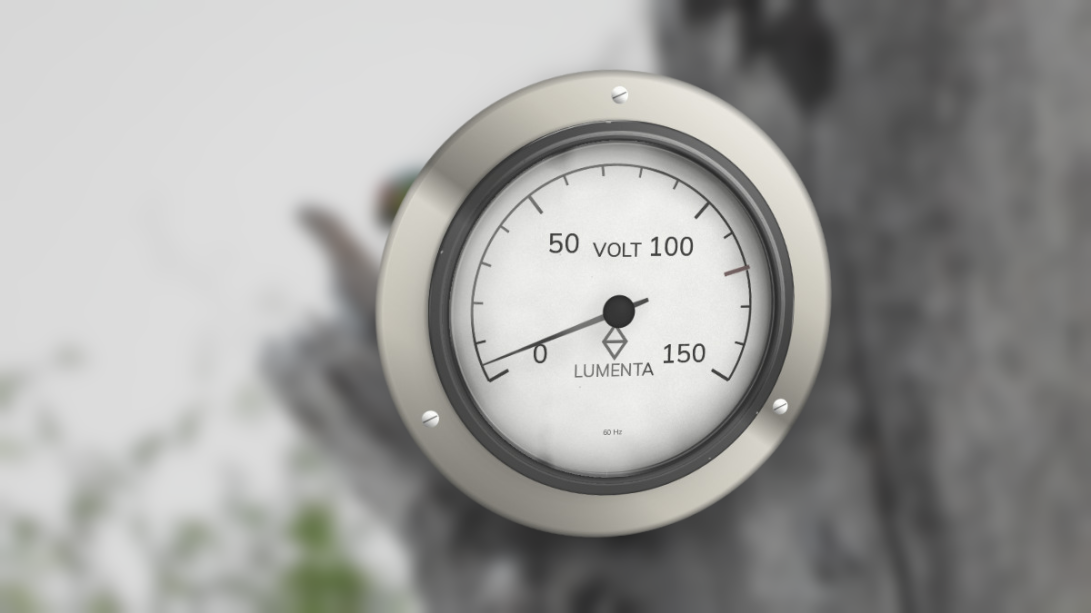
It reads value=5 unit=V
